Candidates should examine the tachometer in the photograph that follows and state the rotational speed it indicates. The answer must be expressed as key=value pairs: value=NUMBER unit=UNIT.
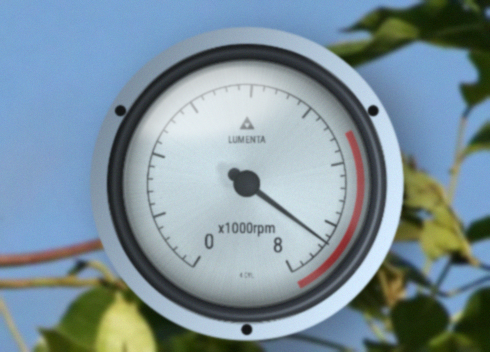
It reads value=7300 unit=rpm
